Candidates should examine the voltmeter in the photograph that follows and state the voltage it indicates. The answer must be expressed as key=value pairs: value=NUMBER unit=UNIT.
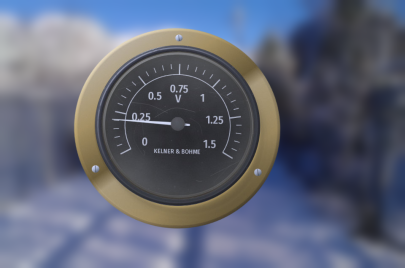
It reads value=0.2 unit=V
